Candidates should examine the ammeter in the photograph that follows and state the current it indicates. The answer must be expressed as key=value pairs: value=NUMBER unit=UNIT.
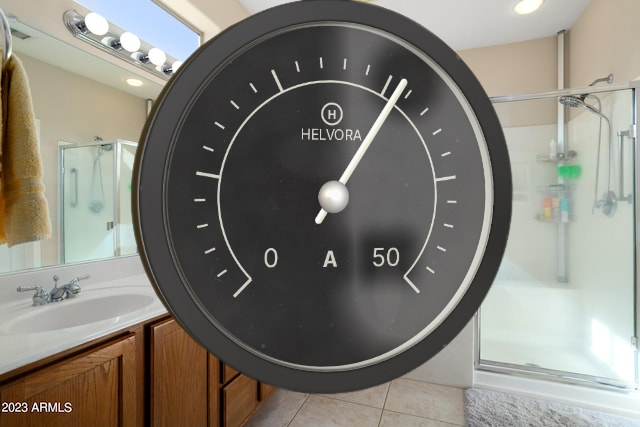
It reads value=31 unit=A
